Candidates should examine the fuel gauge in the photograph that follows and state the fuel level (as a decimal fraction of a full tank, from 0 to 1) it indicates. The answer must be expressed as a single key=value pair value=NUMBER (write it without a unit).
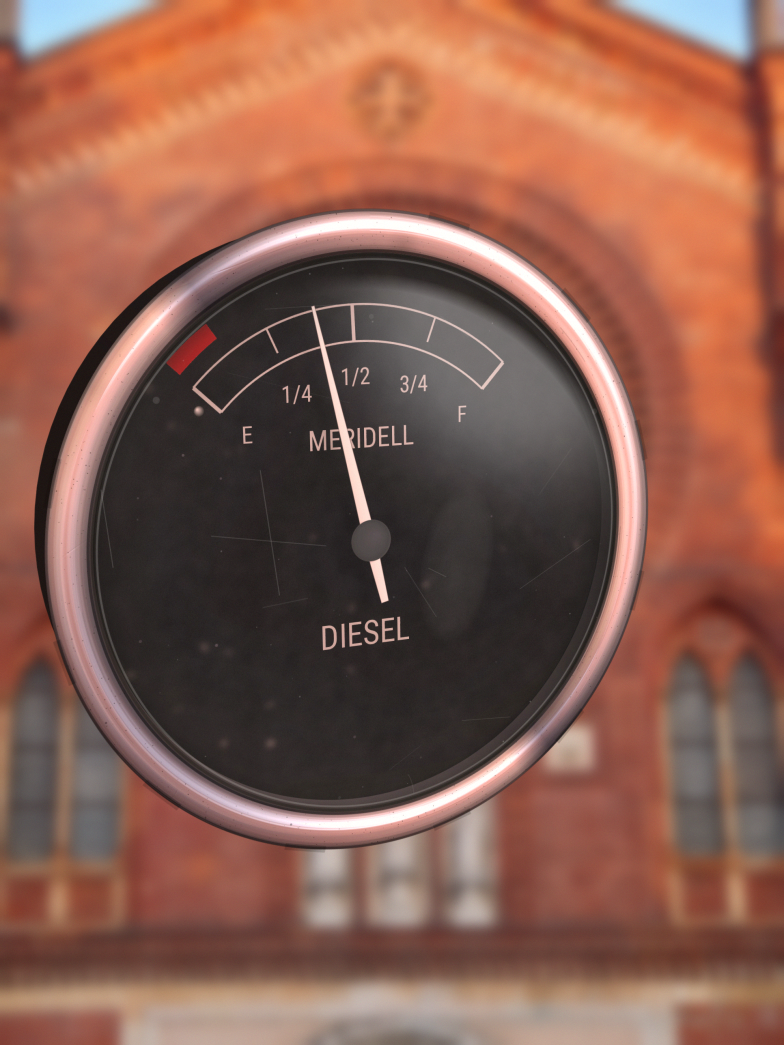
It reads value=0.375
